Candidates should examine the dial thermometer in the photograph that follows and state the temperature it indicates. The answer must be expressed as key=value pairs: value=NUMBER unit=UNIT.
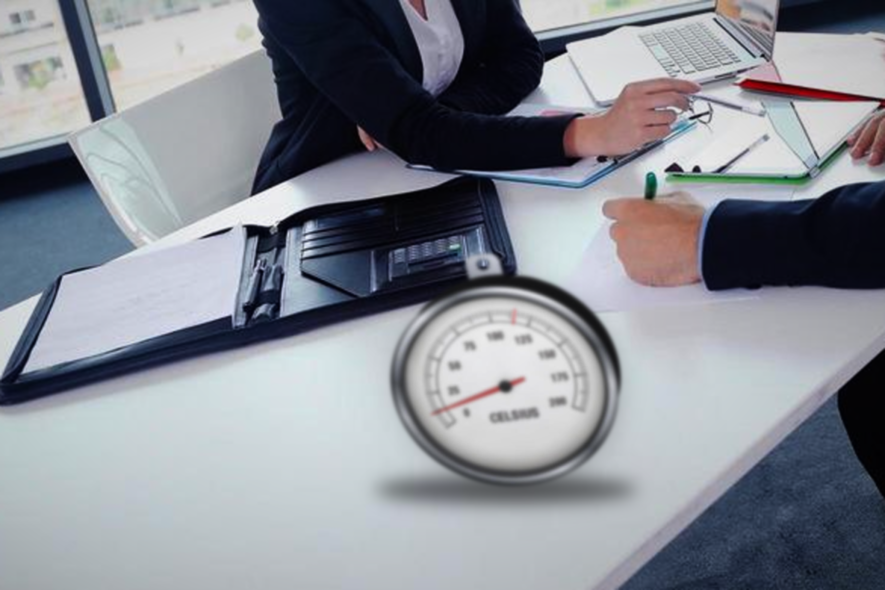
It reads value=12.5 unit=°C
